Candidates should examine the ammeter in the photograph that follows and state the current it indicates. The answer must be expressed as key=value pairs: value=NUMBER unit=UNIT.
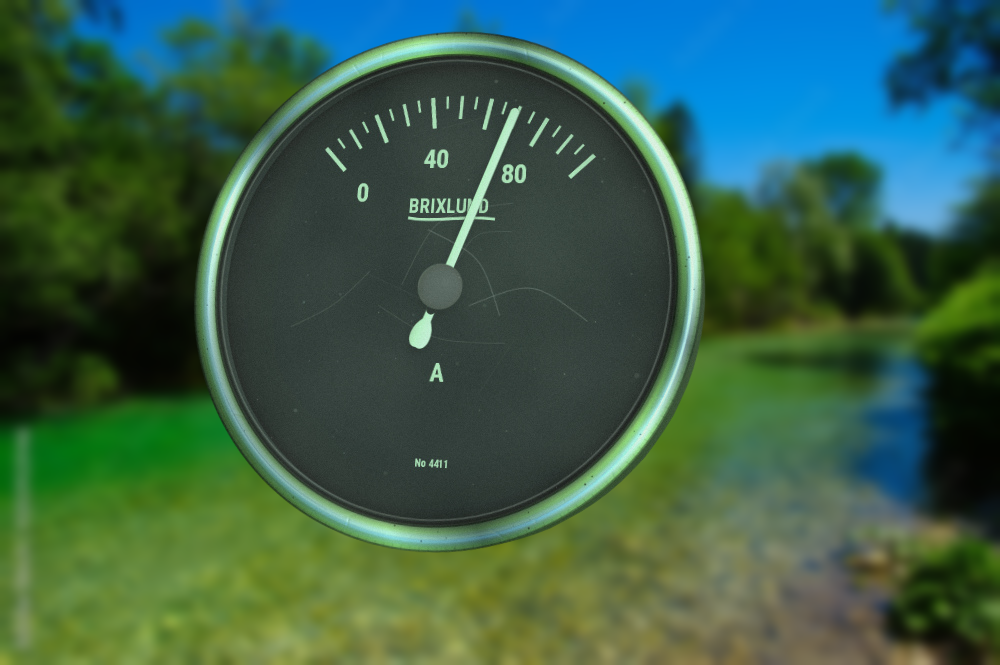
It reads value=70 unit=A
